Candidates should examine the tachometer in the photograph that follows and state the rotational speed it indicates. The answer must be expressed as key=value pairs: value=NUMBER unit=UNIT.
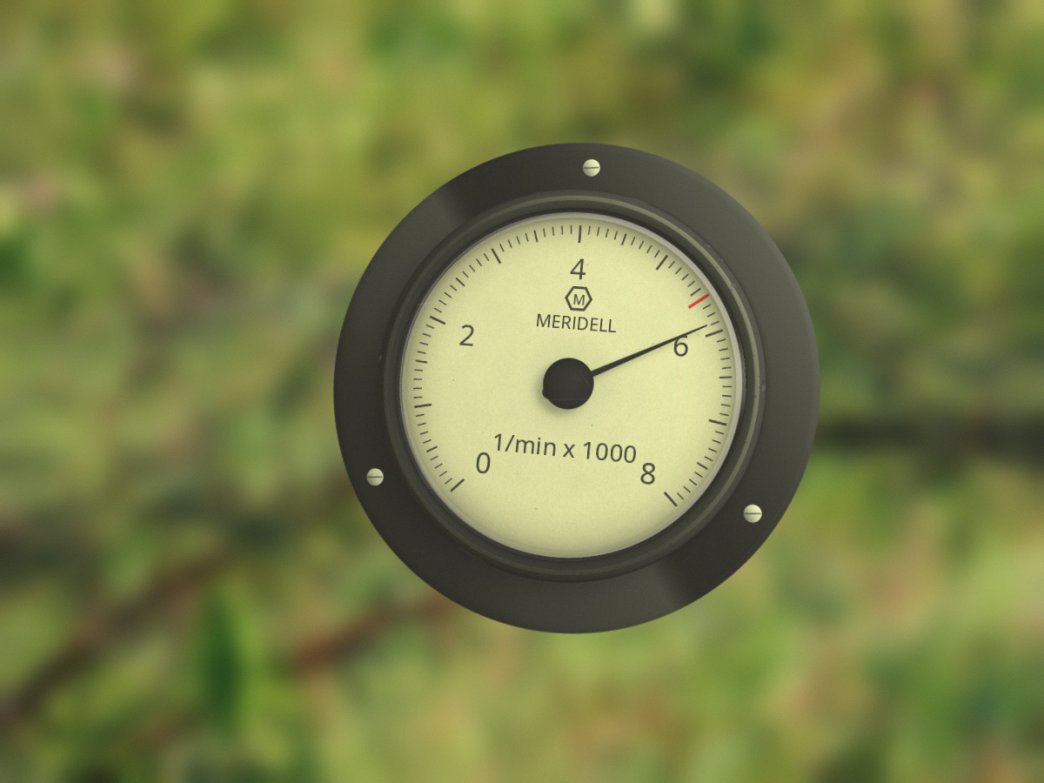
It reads value=5900 unit=rpm
